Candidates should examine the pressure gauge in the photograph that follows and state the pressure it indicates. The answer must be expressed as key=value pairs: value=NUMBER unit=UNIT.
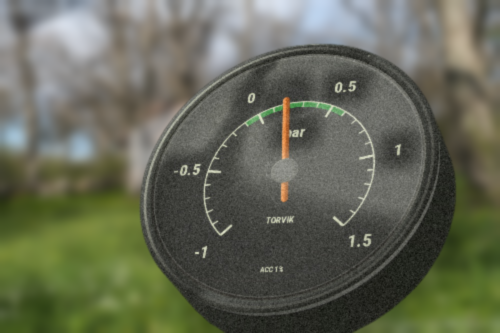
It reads value=0.2 unit=bar
